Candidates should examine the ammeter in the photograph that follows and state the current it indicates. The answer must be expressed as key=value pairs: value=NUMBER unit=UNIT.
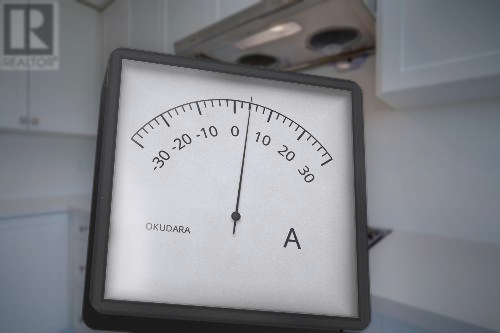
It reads value=4 unit=A
